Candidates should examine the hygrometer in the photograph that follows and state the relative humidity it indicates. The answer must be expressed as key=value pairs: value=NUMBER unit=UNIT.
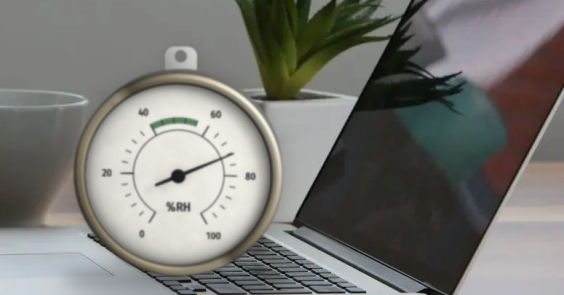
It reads value=72 unit=%
